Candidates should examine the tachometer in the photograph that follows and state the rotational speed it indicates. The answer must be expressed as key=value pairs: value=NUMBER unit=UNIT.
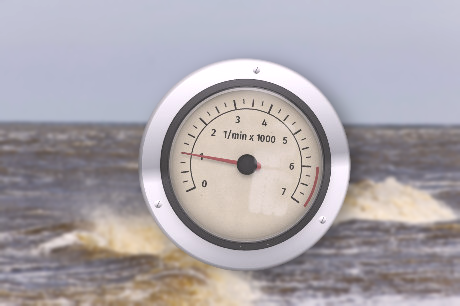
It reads value=1000 unit=rpm
